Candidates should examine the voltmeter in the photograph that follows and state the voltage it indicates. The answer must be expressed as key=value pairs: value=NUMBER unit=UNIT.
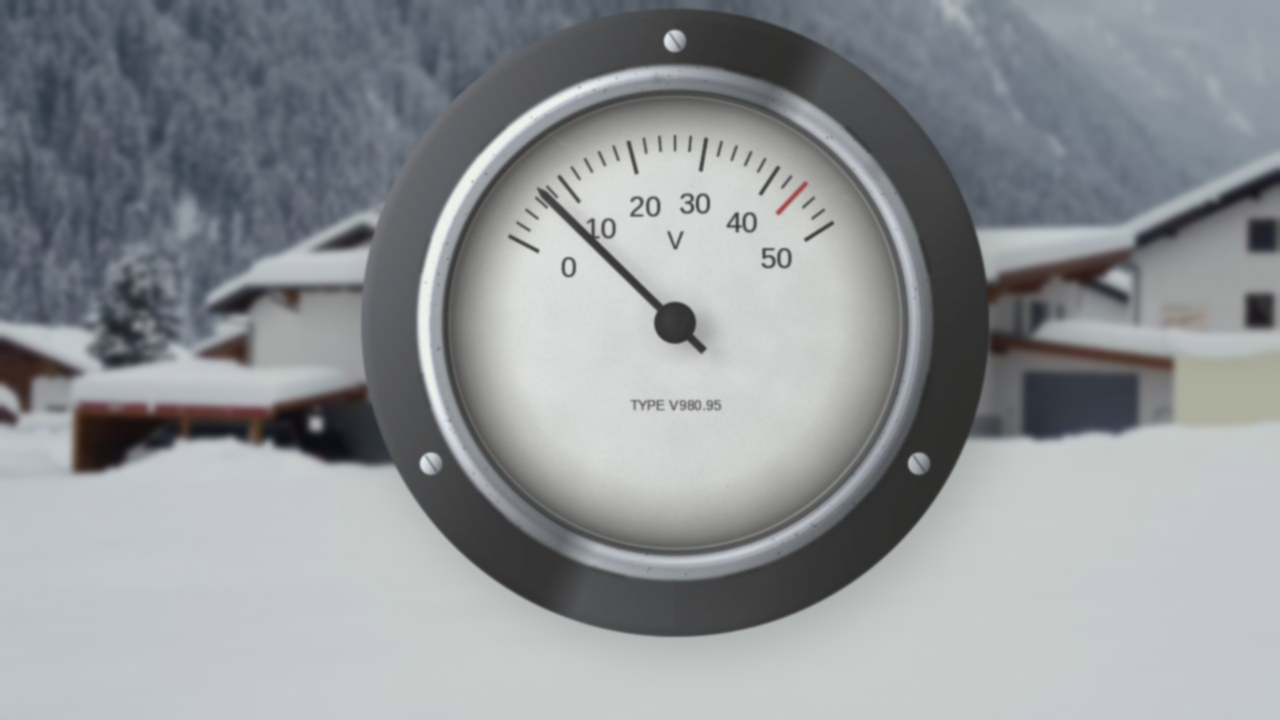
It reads value=7 unit=V
